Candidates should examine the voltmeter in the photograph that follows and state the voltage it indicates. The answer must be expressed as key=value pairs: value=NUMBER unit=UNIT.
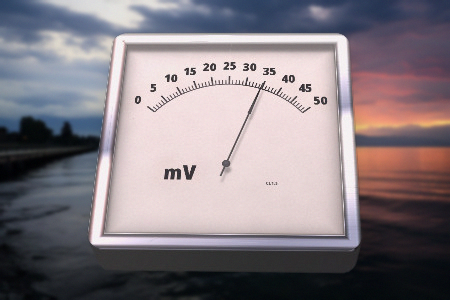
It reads value=35 unit=mV
